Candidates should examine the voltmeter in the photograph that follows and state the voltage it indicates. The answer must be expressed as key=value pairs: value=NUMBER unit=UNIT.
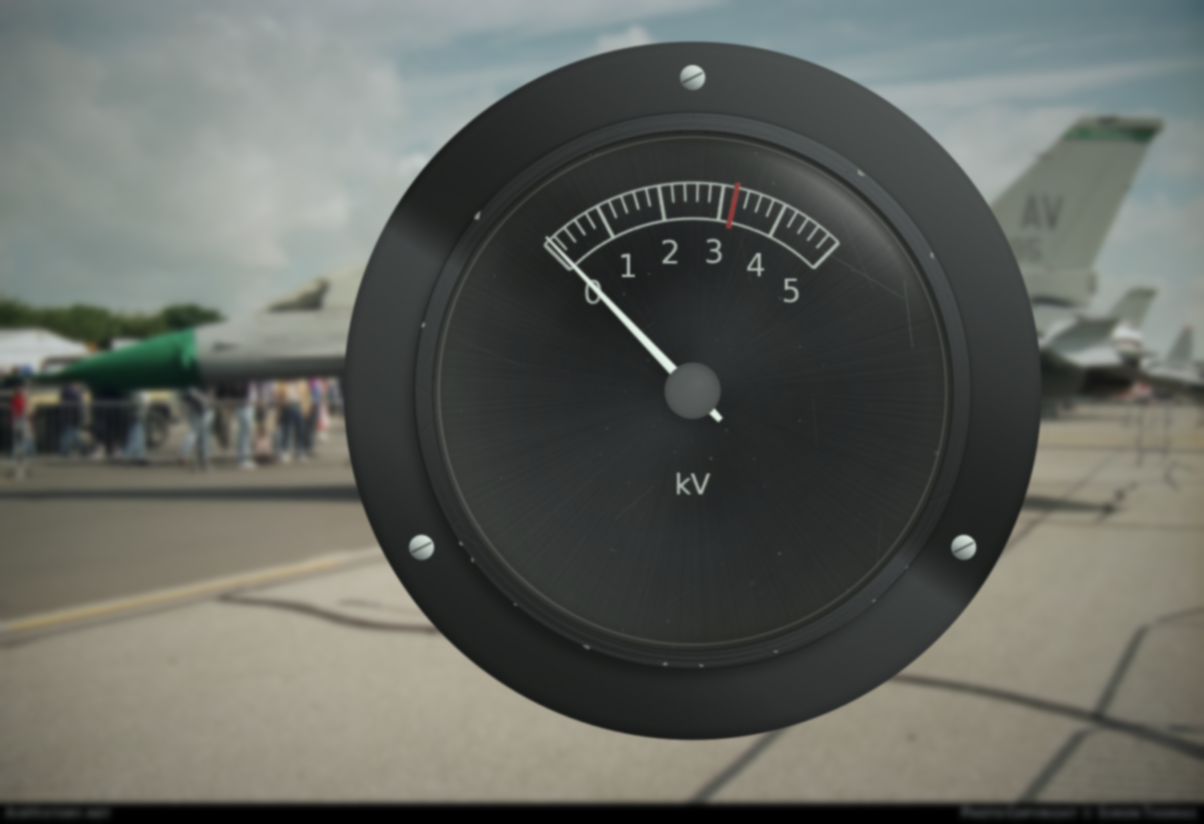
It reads value=0.1 unit=kV
